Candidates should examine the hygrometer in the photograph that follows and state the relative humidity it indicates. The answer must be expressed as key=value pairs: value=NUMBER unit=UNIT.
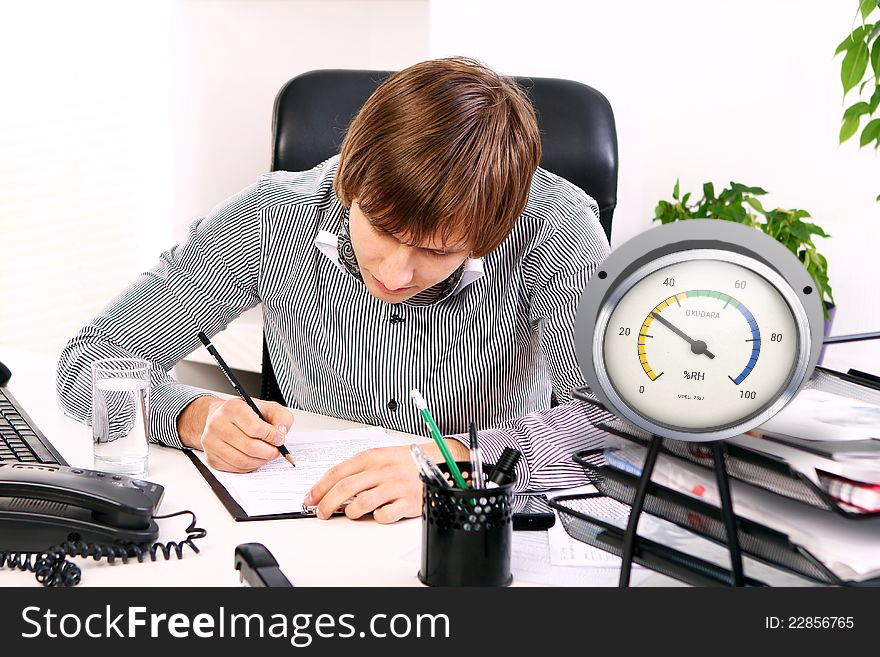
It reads value=30 unit=%
